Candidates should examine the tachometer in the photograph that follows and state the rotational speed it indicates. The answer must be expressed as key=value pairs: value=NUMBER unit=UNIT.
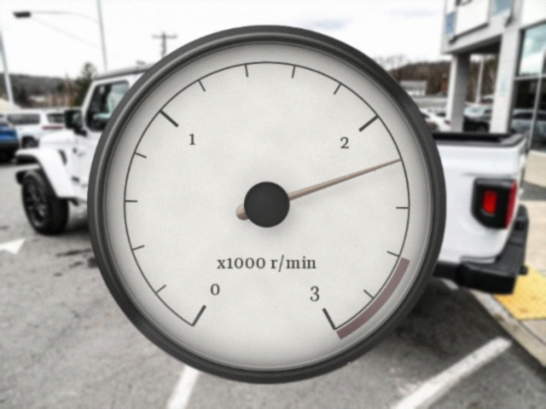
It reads value=2200 unit=rpm
